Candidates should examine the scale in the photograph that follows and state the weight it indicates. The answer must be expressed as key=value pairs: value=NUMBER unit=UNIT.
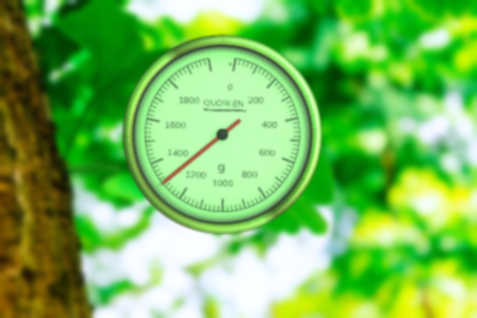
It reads value=1300 unit=g
